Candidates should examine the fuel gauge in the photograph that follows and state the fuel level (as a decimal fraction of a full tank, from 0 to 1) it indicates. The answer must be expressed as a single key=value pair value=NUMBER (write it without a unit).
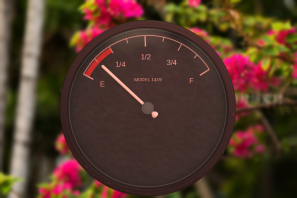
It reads value=0.125
